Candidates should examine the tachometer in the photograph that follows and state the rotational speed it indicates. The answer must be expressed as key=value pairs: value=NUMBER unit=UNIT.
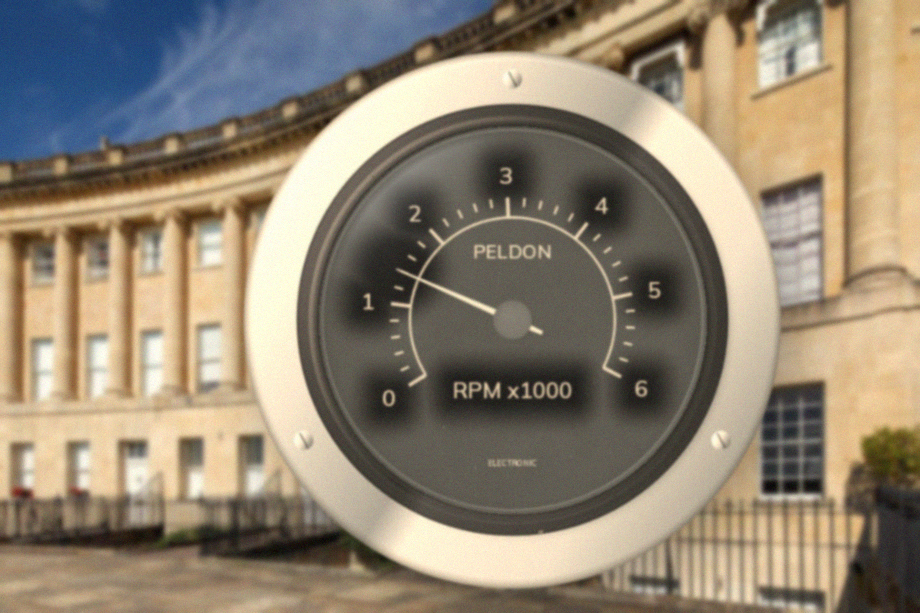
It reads value=1400 unit=rpm
